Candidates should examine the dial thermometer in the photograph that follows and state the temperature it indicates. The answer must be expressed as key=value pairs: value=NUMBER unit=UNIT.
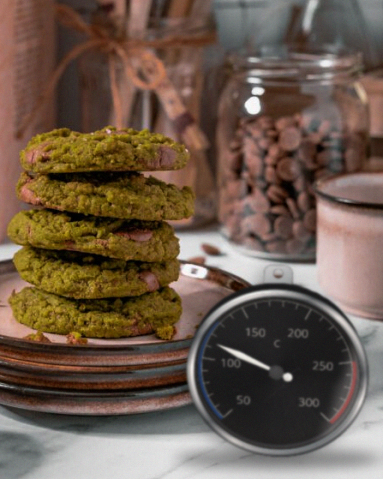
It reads value=115 unit=°C
